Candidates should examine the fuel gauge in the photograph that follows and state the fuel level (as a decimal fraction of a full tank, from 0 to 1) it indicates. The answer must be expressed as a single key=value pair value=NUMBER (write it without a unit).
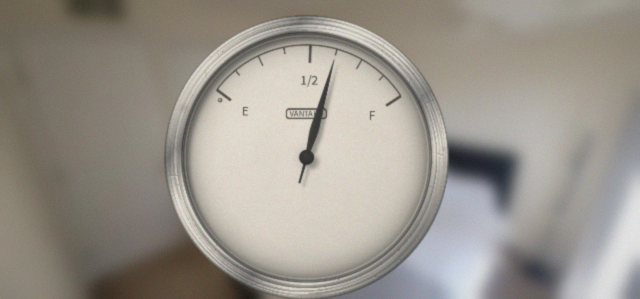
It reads value=0.625
